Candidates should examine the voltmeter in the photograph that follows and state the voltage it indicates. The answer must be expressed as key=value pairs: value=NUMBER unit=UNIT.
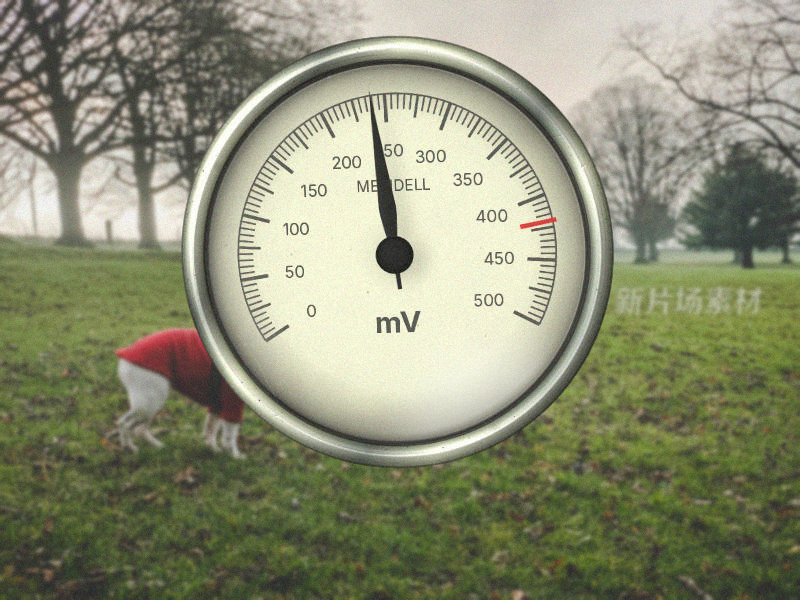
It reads value=240 unit=mV
